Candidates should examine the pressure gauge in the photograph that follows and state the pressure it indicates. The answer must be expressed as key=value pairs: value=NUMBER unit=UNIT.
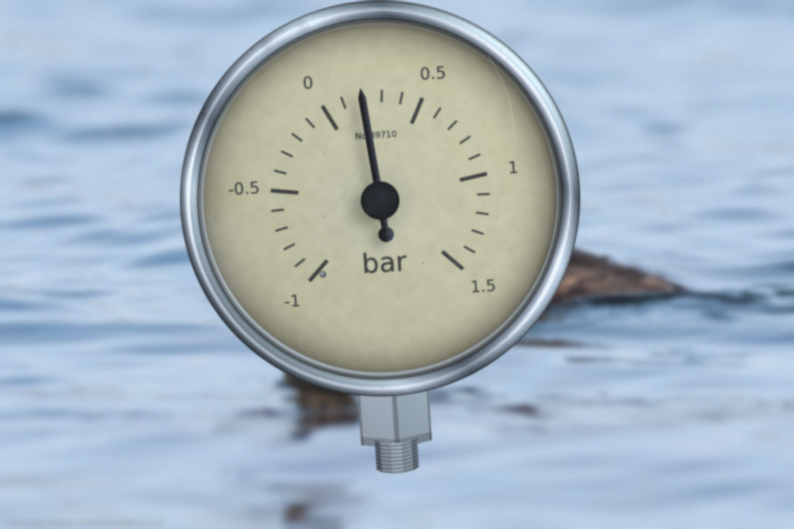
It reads value=0.2 unit=bar
